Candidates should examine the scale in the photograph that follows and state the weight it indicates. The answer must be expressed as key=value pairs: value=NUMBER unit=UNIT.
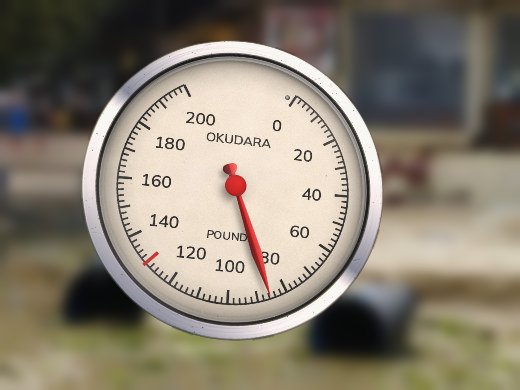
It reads value=86 unit=lb
